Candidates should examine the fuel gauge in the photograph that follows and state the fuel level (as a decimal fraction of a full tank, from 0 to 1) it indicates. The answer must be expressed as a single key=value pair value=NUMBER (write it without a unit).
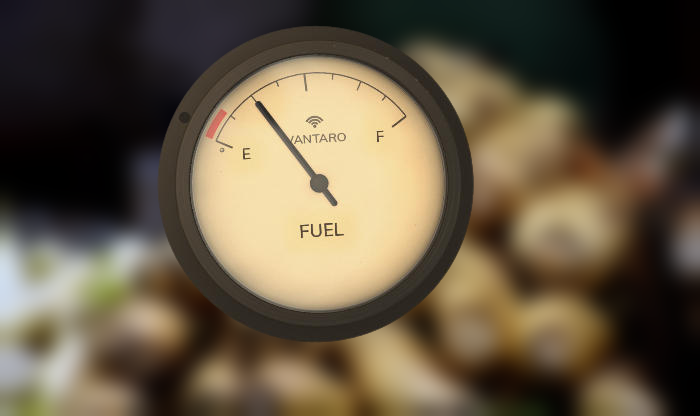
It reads value=0.25
